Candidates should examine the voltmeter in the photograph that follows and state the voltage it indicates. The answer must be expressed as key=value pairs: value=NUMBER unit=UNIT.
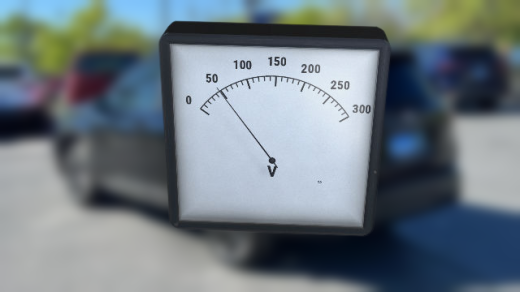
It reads value=50 unit=V
